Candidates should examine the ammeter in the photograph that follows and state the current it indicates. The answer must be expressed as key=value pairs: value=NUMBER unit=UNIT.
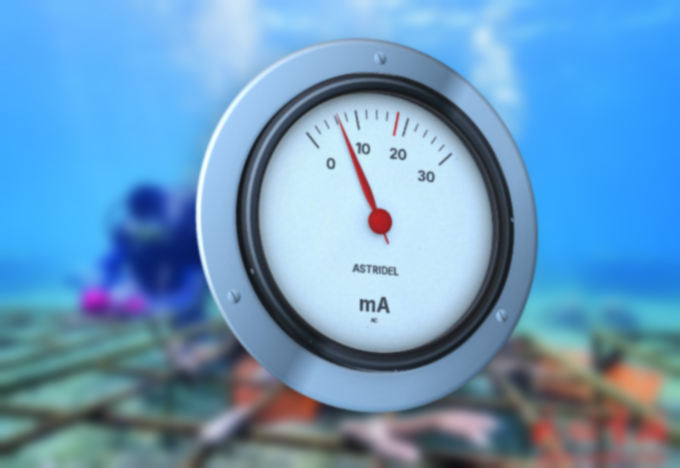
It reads value=6 unit=mA
